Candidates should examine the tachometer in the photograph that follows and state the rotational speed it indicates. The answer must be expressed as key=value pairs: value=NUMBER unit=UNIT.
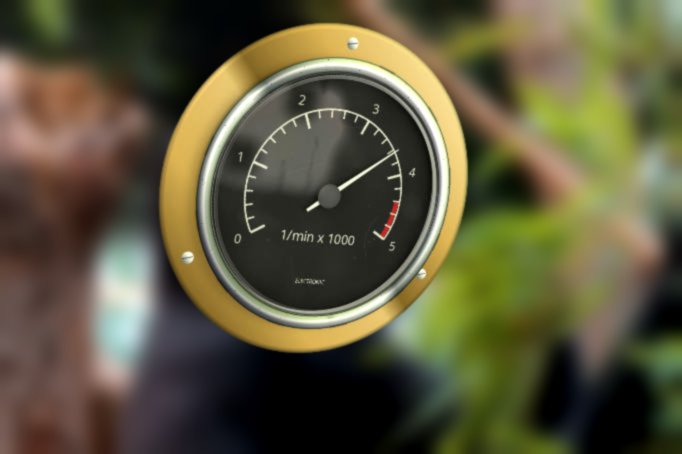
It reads value=3600 unit=rpm
